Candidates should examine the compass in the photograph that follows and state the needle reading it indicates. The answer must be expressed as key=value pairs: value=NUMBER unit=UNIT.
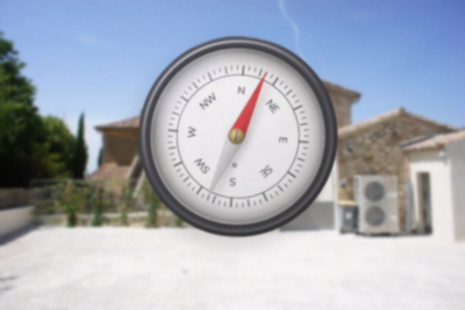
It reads value=20 unit=°
